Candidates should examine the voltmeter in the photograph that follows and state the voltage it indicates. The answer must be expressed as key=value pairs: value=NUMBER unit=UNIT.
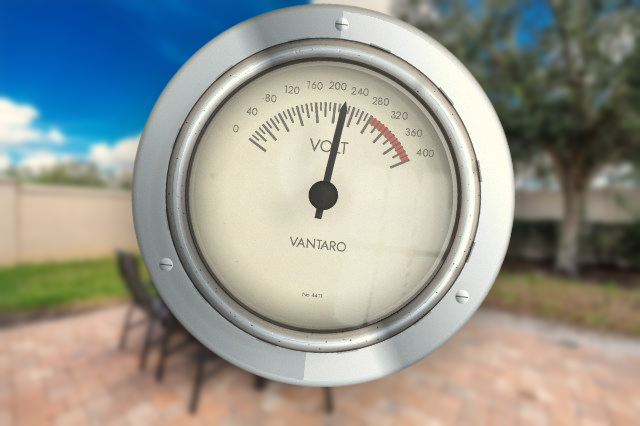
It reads value=220 unit=V
